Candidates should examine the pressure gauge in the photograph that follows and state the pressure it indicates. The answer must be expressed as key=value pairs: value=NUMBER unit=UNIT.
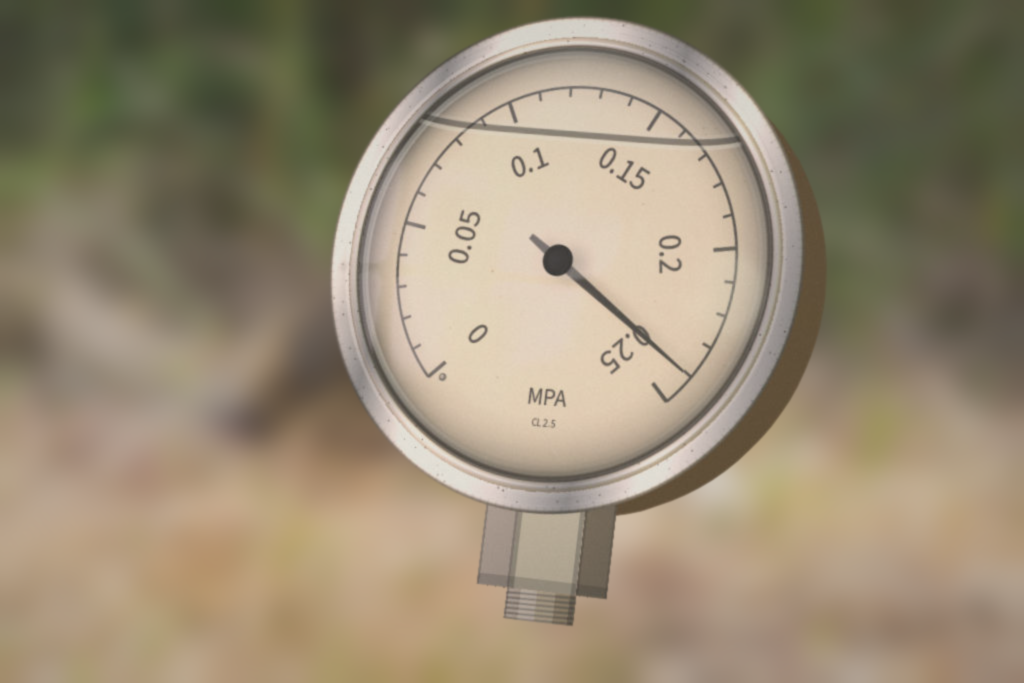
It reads value=0.24 unit=MPa
